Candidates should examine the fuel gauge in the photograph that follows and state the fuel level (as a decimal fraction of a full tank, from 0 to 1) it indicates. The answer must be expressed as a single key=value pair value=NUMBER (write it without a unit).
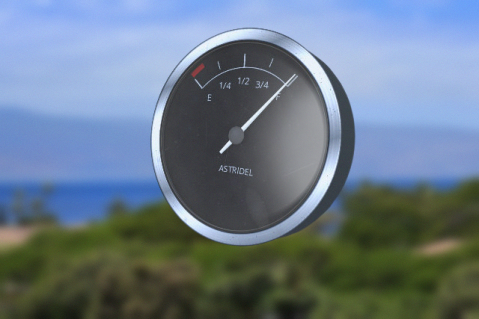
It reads value=1
